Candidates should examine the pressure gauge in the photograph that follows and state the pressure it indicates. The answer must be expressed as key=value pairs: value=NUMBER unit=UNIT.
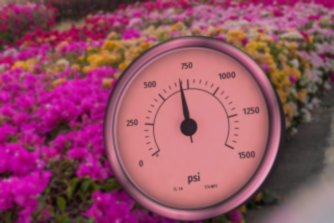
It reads value=700 unit=psi
